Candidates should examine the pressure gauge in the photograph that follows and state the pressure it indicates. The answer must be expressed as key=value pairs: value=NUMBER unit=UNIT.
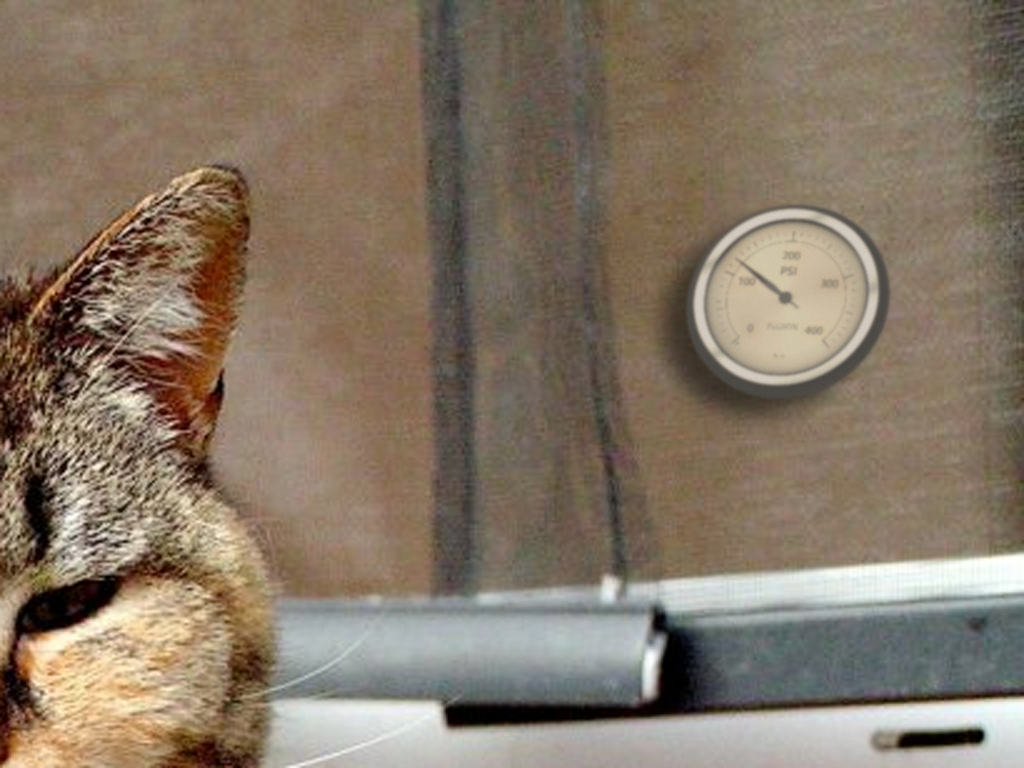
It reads value=120 unit=psi
